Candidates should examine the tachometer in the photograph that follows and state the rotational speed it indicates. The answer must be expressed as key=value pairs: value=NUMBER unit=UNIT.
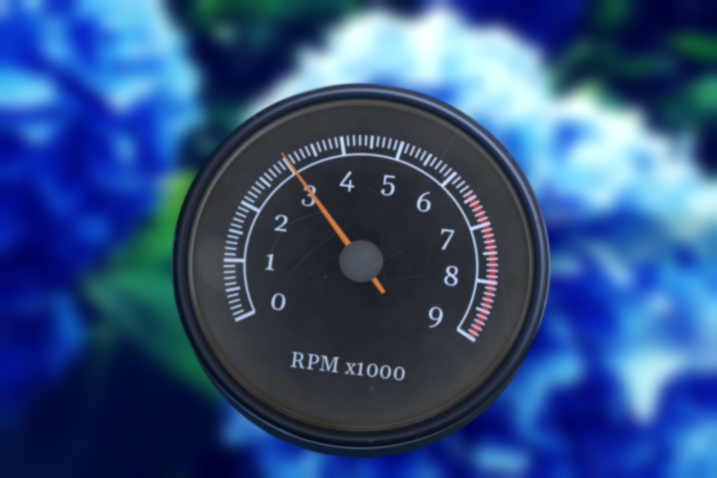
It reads value=3000 unit=rpm
